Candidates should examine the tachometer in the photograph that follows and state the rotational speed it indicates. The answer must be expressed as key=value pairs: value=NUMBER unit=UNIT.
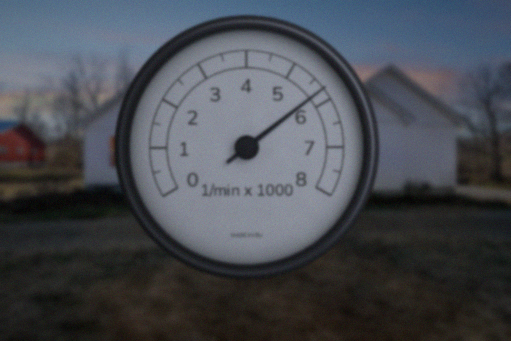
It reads value=5750 unit=rpm
